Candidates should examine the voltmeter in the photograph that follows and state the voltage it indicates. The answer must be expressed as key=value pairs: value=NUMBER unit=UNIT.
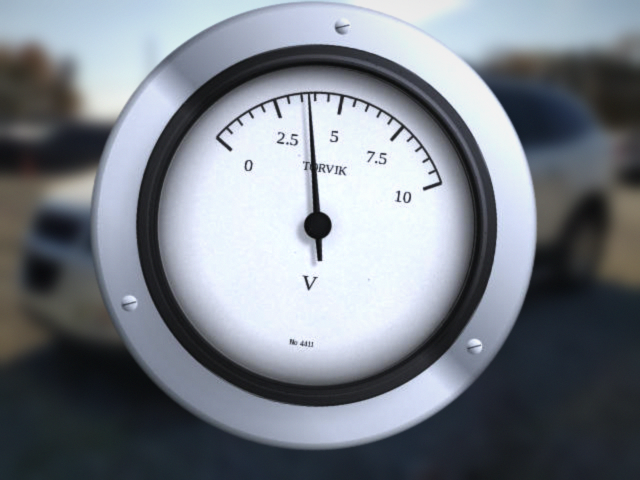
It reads value=3.75 unit=V
